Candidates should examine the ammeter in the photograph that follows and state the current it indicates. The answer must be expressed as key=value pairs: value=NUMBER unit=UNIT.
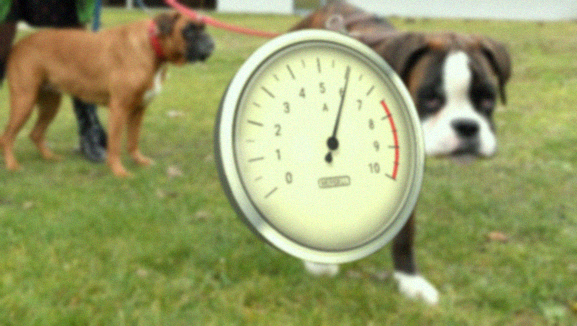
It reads value=6 unit=A
